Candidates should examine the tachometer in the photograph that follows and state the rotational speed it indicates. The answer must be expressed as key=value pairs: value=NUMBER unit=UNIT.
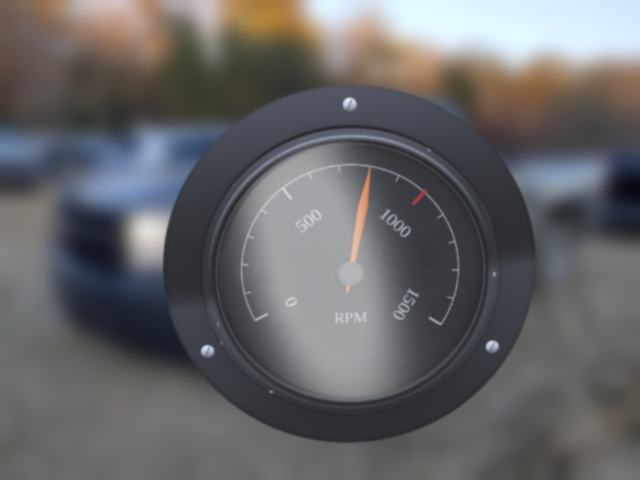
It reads value=800 unit=rpm
